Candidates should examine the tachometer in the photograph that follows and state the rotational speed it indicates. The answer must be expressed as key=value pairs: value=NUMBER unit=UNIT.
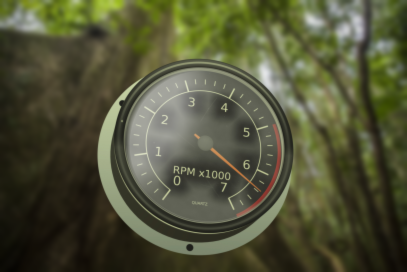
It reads value=6400 unit=rpm
